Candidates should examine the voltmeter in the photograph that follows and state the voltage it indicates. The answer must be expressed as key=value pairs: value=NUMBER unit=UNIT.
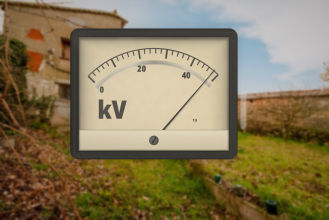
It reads value=48 unit=kV
